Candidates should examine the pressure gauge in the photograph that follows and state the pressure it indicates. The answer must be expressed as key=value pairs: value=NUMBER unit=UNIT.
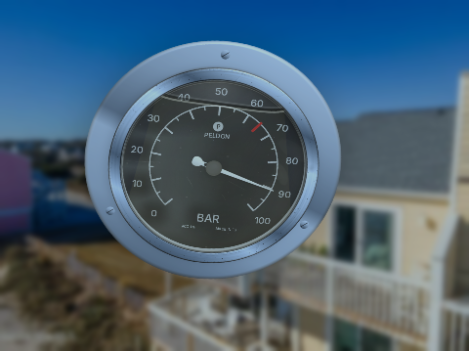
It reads value=90 unit=bar
